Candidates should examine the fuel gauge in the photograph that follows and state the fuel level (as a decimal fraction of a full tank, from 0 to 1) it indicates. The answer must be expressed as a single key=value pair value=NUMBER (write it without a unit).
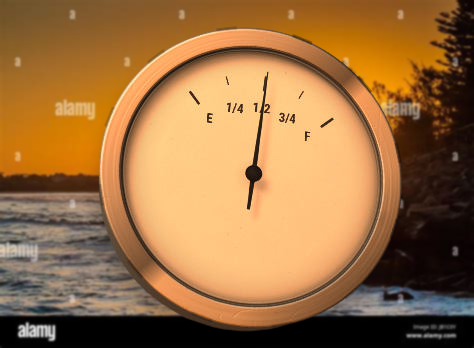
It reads value=0.5
